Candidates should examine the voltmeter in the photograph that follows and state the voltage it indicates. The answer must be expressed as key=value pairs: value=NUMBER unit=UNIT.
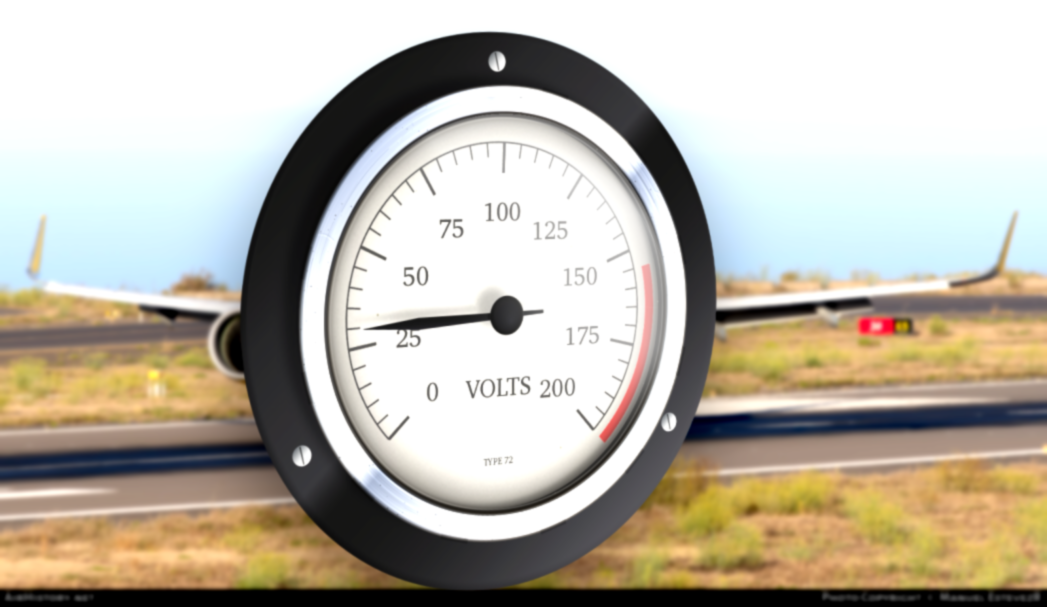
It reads value=30 unit=V
